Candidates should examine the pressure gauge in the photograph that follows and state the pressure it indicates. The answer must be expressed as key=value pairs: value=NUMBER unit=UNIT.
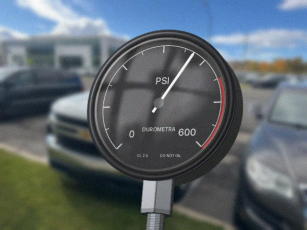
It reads value=375 unit=psi
